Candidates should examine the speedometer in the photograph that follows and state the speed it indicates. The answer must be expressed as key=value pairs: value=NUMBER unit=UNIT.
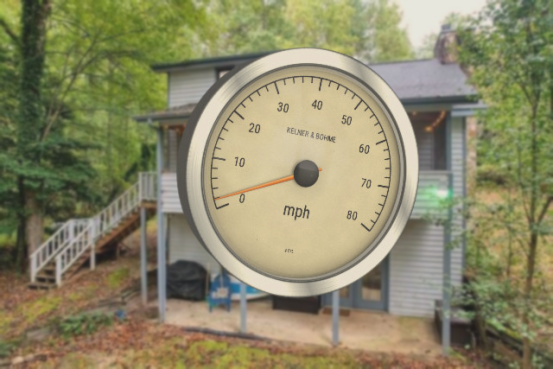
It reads value=2 unit=mph
